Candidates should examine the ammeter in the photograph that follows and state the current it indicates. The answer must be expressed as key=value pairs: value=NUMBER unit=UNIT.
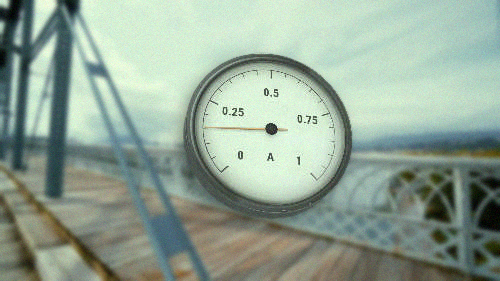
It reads value=0.15 unit=A
